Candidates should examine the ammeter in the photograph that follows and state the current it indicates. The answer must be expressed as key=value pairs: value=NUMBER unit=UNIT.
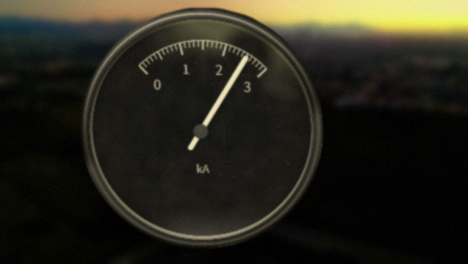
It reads value=2.5 unit=kA
